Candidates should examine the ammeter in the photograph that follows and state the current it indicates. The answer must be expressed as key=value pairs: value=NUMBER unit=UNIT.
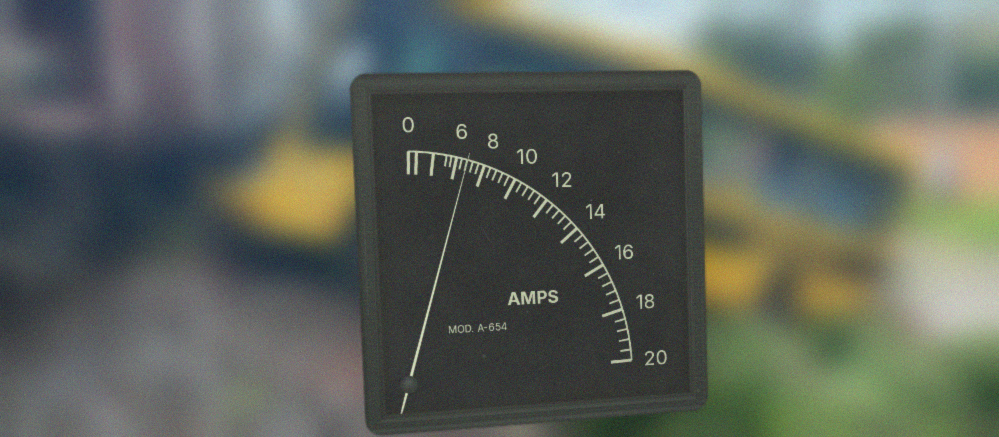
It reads value=6.8 unit=A
